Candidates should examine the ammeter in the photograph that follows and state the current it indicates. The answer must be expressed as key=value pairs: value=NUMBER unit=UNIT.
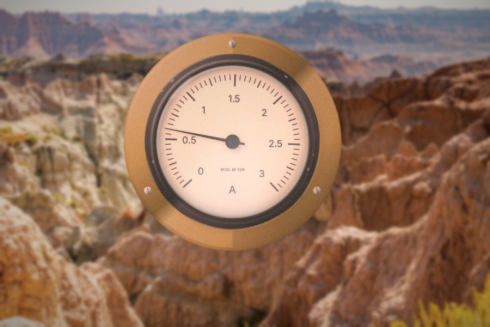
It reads value=0.6 unit=A
